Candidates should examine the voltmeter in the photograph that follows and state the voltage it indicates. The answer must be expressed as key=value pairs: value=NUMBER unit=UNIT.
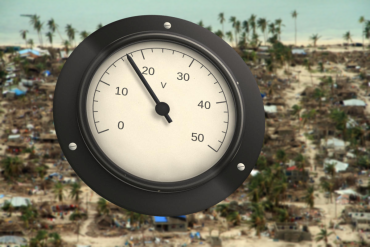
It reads value=17 unit=V
